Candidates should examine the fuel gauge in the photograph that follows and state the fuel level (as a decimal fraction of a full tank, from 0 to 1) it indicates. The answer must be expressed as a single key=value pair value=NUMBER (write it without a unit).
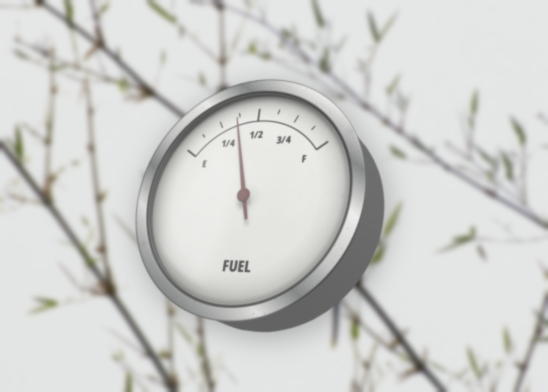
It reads value=0.375
